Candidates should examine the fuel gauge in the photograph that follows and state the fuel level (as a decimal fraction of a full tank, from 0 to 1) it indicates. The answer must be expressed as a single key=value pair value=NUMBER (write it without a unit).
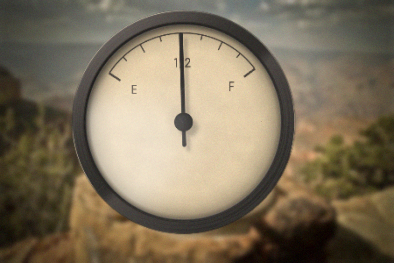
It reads value=0.5
